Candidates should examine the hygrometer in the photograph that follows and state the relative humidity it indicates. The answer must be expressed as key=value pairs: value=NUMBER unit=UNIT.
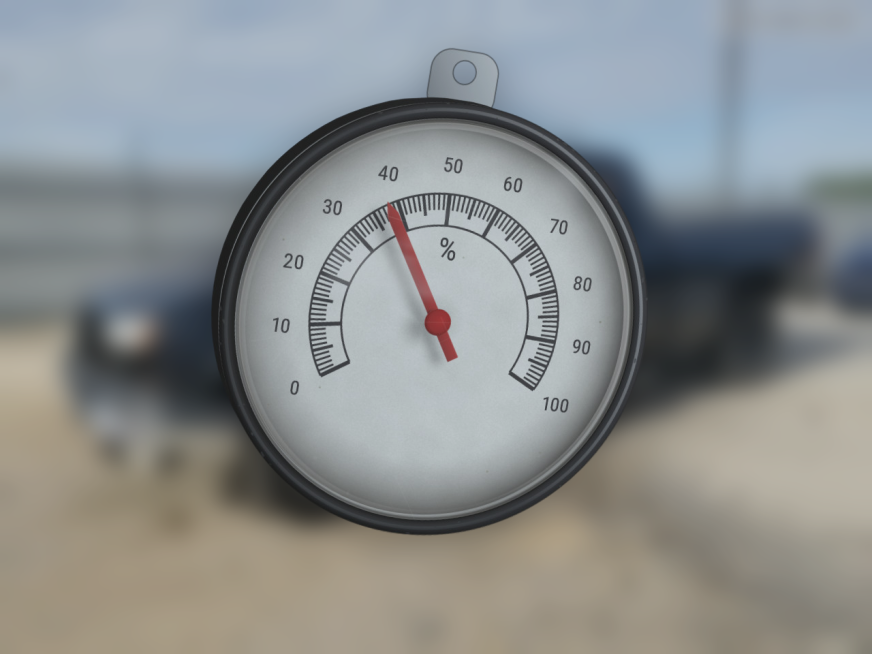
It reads value=38 unit=%
